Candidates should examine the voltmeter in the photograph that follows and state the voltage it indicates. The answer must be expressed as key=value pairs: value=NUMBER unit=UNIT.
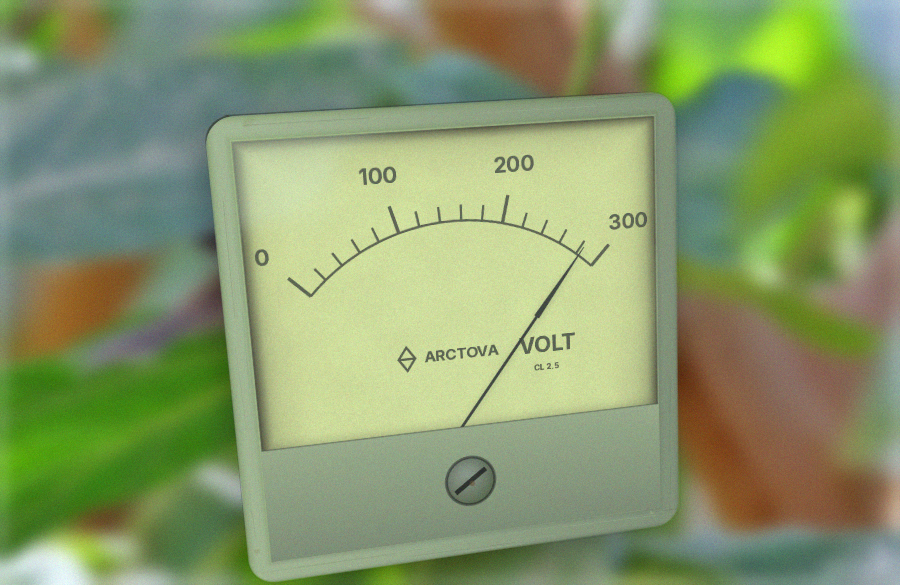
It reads value=280 unit=V
